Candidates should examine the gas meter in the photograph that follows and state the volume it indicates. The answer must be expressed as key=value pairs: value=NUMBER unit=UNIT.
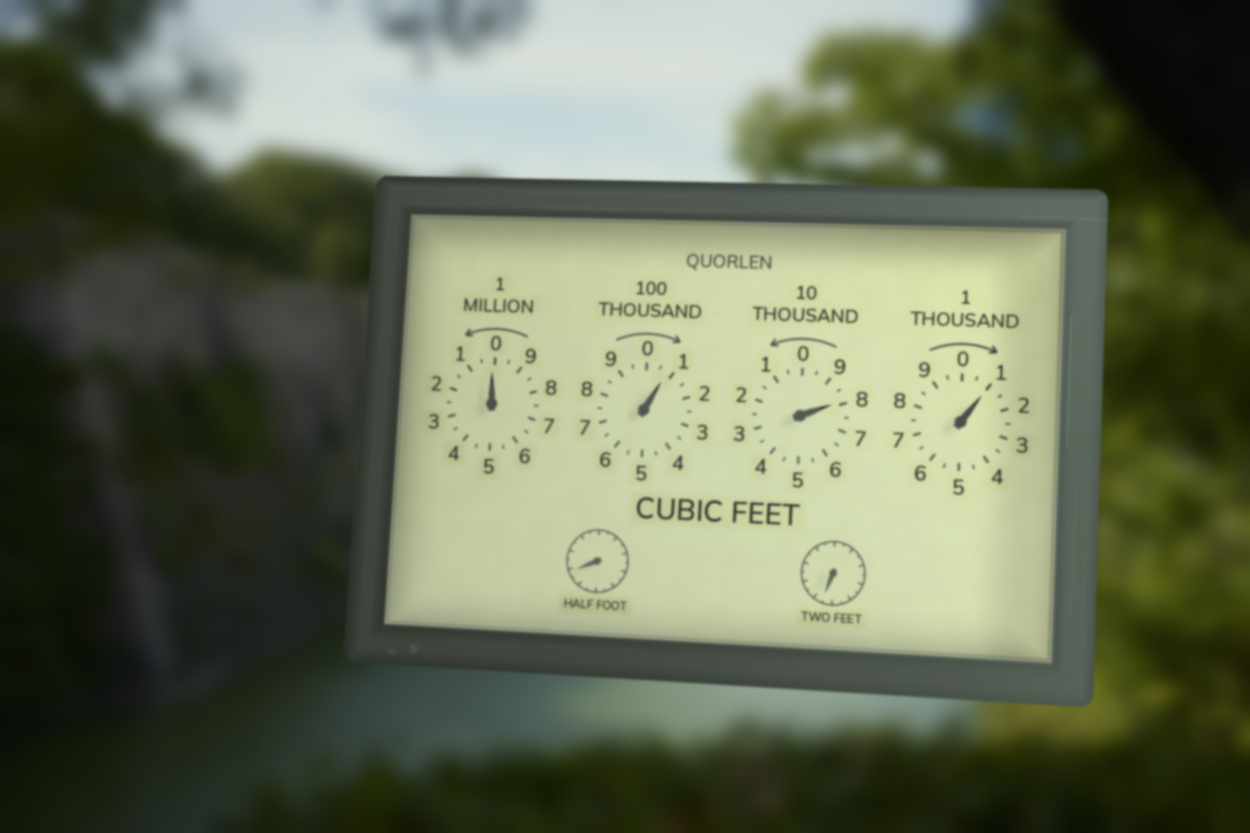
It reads value=8100 unit=ft³
